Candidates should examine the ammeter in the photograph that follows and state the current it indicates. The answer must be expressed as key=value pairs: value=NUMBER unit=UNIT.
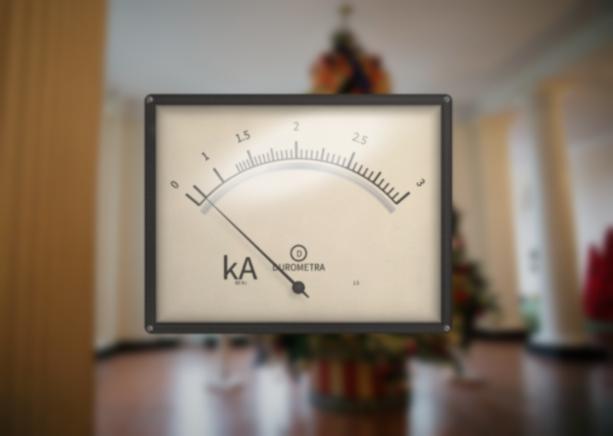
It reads value=0.5 unit=kA
